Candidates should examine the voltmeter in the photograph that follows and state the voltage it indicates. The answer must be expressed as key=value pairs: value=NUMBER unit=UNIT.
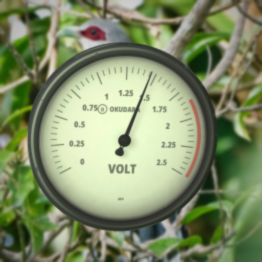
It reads value=1.45 unit=V
